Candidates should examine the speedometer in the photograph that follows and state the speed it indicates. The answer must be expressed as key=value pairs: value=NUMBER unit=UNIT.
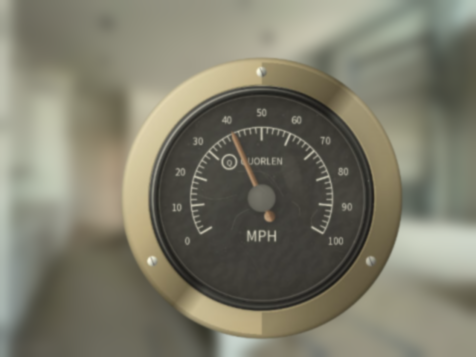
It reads value=40 unit=mph
